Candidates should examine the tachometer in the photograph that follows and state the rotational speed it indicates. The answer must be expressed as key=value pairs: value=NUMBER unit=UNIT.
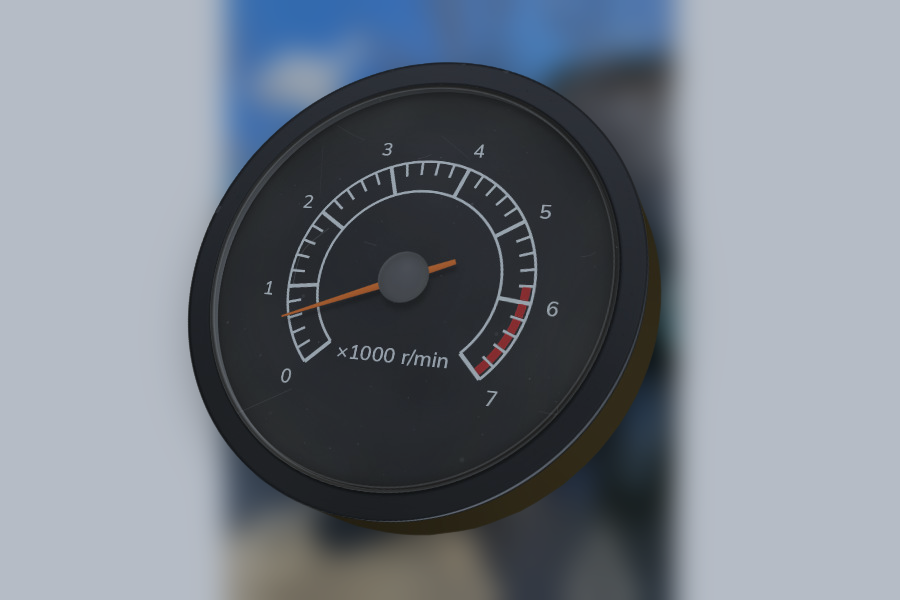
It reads value=600 unit=rpm
